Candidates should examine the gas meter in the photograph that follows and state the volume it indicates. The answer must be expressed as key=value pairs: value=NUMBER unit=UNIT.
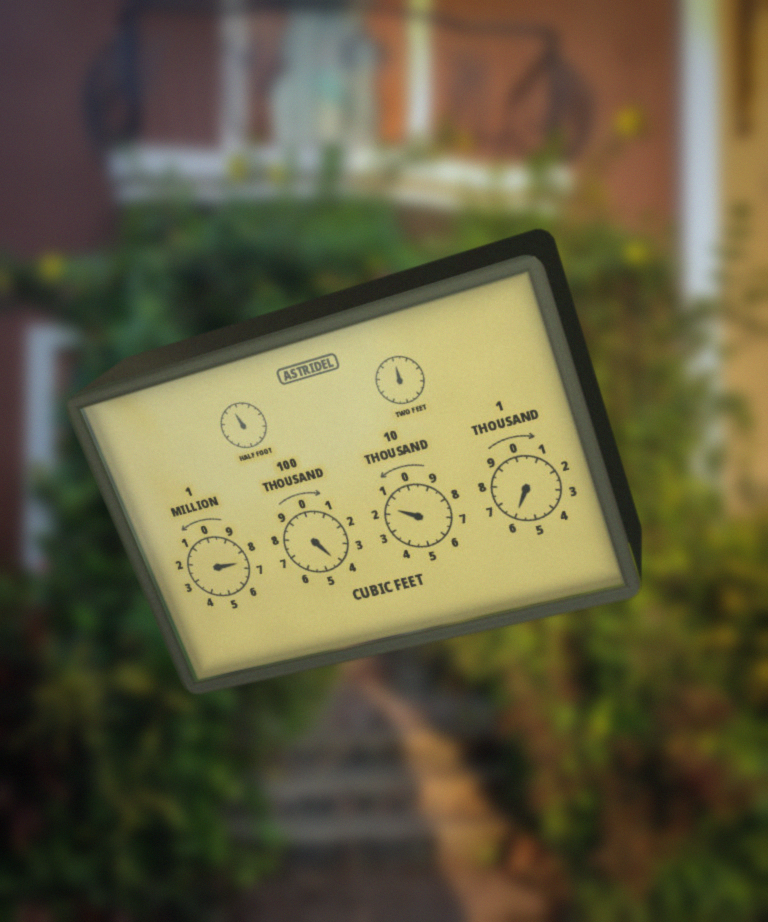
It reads value=741600 unit=ft³
